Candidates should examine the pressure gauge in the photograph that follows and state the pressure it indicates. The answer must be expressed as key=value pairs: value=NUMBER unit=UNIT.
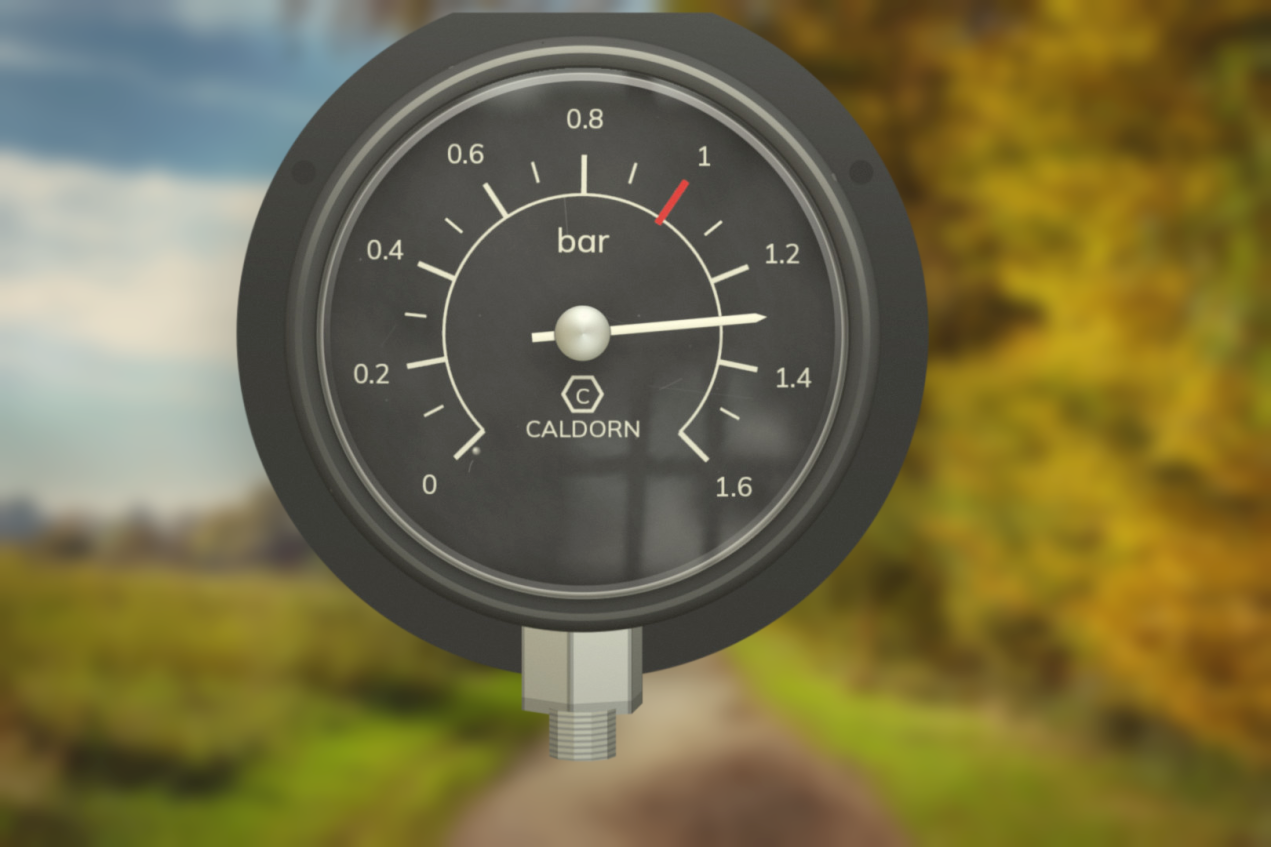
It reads value=1.3 unit=bar
